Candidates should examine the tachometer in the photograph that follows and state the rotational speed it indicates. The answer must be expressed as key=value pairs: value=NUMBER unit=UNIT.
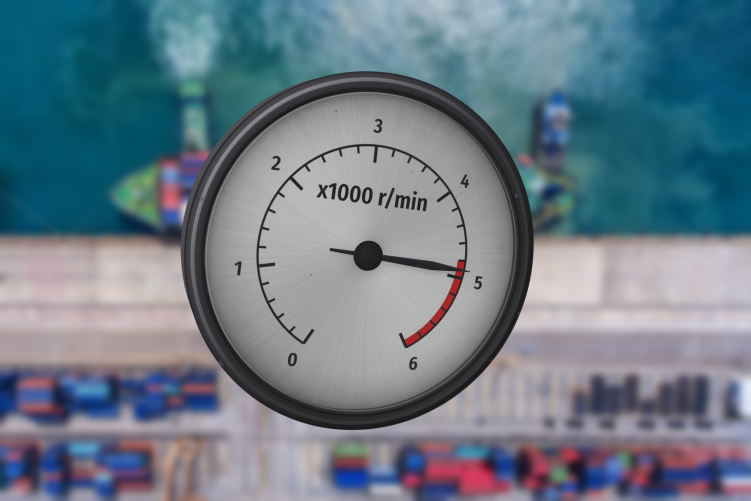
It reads value=4900 unit=rpm
